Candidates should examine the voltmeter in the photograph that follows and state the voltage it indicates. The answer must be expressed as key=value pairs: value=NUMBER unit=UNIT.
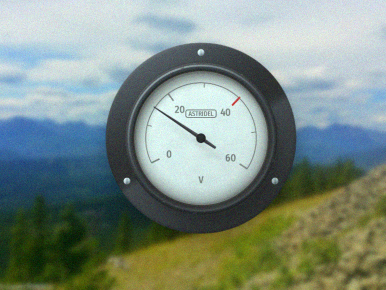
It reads value=15 unit=V
